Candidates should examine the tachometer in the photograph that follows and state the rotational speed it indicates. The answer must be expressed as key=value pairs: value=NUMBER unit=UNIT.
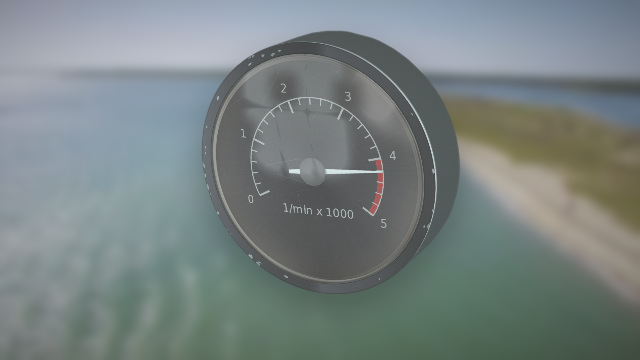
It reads value=4200 unit=rpm
